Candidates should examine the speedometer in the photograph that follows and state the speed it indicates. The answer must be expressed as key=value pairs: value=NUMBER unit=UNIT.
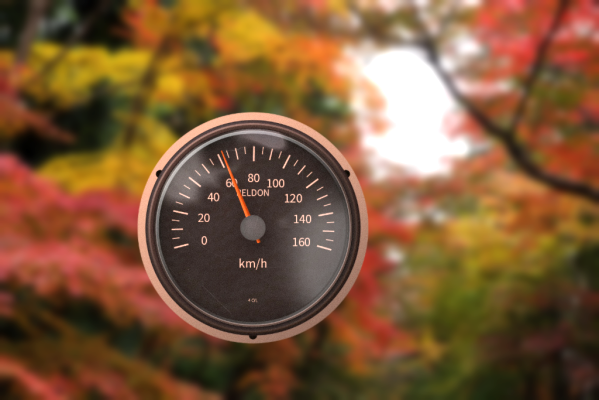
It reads value=62.5 unit=km/h
